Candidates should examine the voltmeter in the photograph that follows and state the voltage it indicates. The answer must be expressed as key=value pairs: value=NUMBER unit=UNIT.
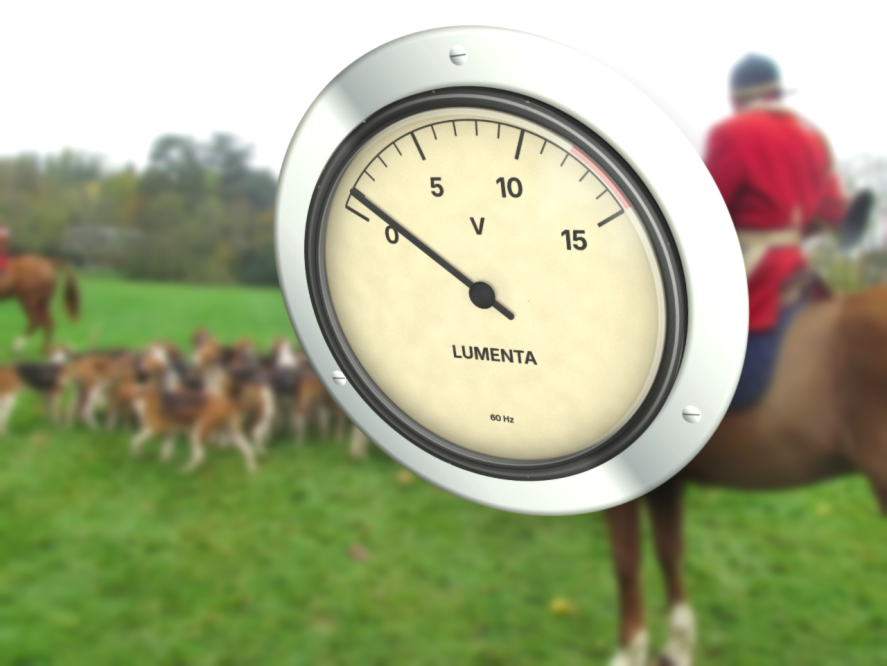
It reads value=1 unit=V
